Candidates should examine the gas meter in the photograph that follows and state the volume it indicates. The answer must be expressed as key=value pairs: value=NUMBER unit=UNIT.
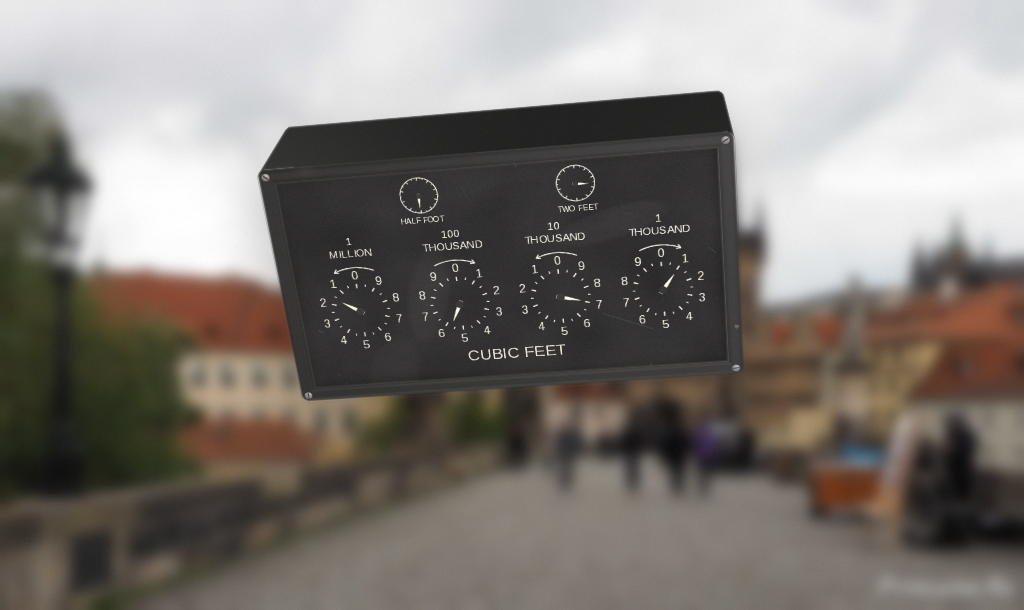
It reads value=157100 unit=ft³
